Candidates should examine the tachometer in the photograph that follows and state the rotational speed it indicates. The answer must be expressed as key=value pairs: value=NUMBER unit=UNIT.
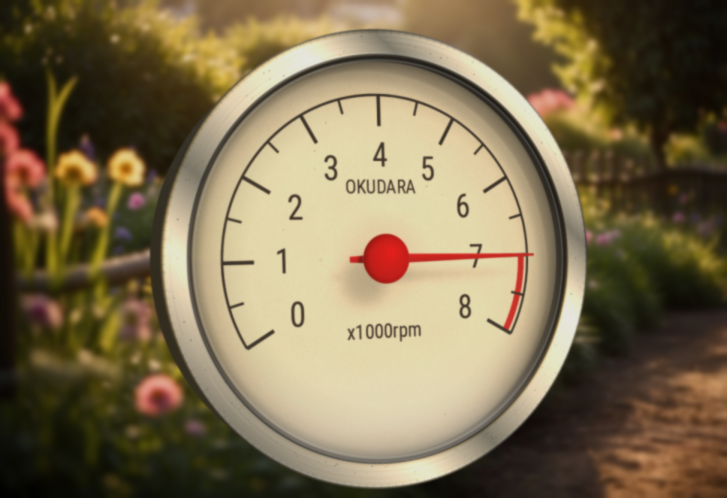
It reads value=7000 unit=rpm
